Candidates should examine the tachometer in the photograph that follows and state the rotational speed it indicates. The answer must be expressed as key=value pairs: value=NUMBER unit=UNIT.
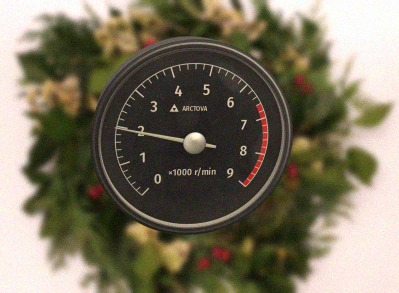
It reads value=2000 unit=rpm
